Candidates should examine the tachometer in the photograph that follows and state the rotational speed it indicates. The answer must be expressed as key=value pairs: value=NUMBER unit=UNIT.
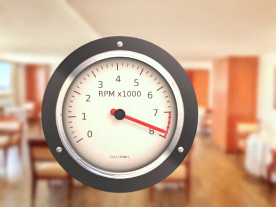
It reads value=7800 unit=rpm
